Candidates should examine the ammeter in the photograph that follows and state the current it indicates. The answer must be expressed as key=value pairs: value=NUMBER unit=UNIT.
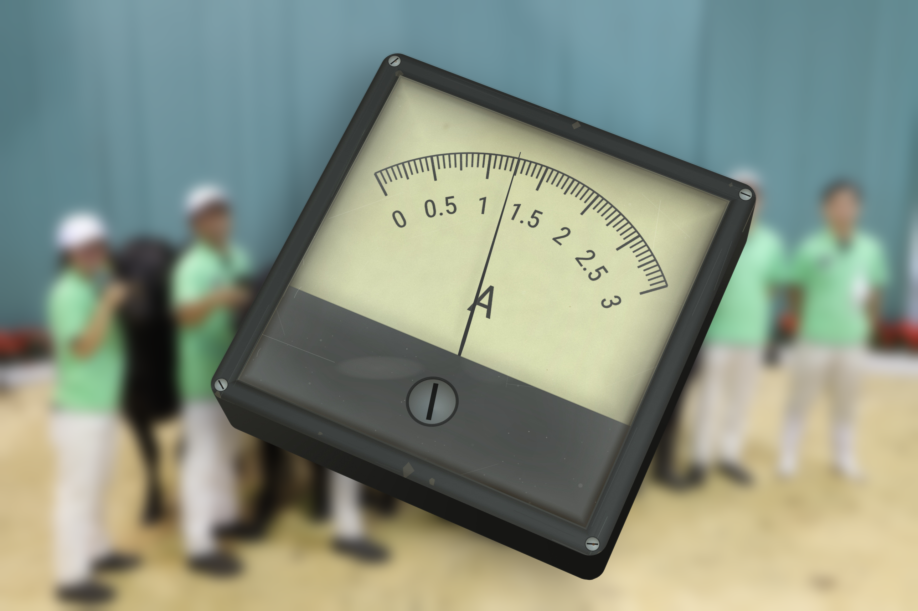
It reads value=1.25 unit=A
